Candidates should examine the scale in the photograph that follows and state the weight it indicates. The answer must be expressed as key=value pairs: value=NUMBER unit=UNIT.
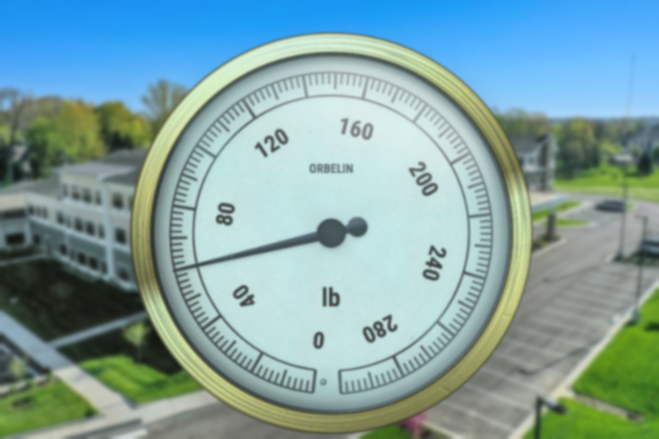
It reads value=60 unit=lb
